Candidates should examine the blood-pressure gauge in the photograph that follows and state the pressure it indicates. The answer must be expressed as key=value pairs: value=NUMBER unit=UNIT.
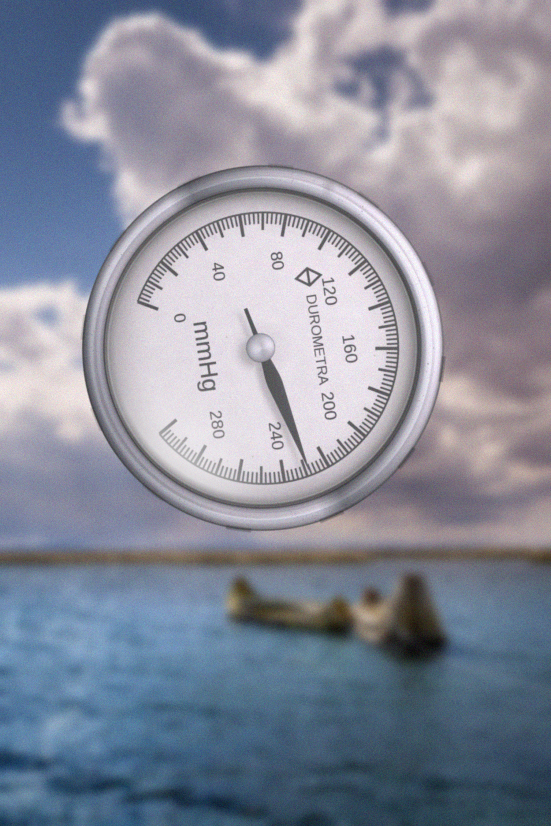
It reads value=228 unit=mmHg
